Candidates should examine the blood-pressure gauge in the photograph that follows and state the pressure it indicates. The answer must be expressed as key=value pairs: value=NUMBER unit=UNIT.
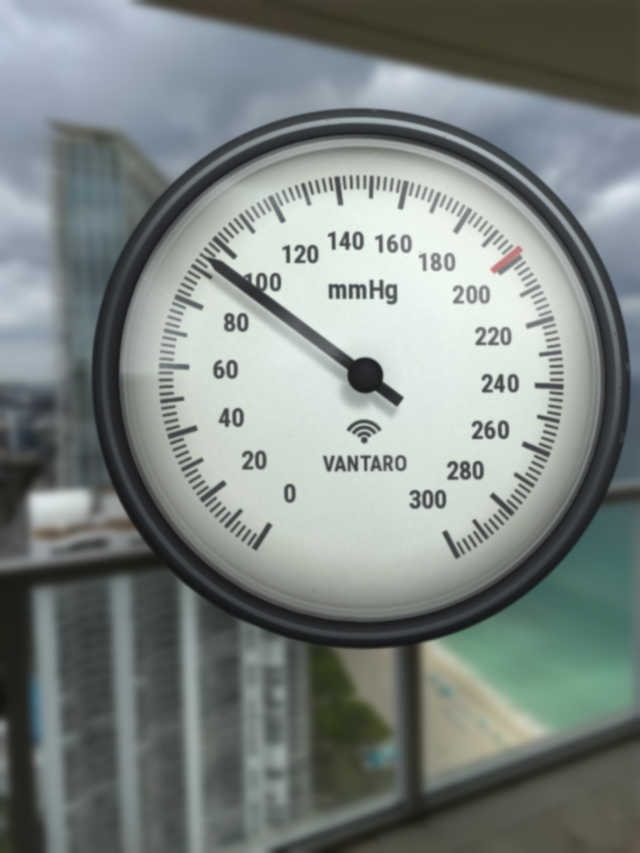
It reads value=94 unit=mmHg
